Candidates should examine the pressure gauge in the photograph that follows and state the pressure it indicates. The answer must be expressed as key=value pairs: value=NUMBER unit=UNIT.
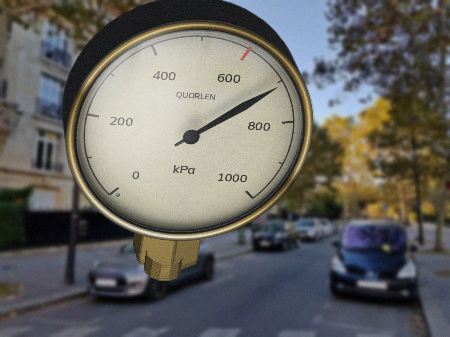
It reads value=700 unit=kPa
